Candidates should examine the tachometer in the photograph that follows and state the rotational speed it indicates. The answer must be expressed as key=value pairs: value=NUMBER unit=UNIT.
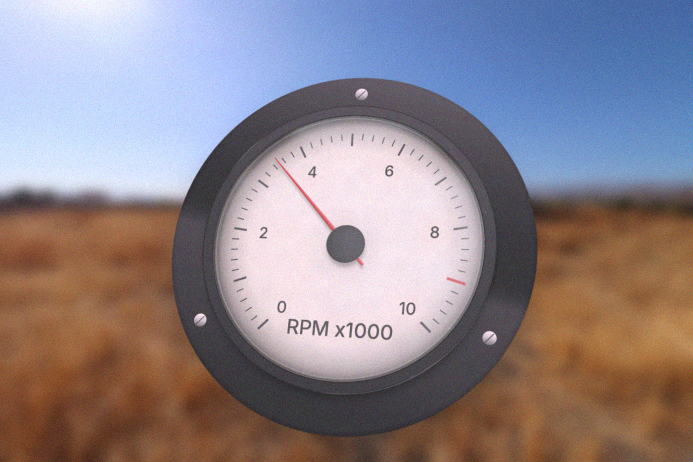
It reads value=3500 unit=rpm
